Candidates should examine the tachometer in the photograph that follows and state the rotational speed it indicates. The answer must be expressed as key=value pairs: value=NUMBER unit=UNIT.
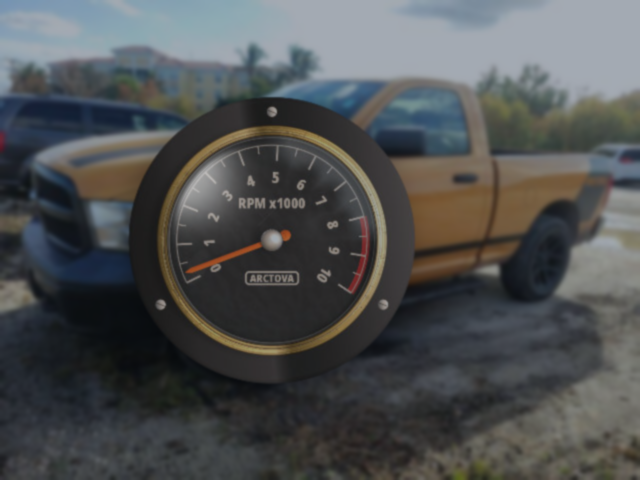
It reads value=250 unit=rpm
